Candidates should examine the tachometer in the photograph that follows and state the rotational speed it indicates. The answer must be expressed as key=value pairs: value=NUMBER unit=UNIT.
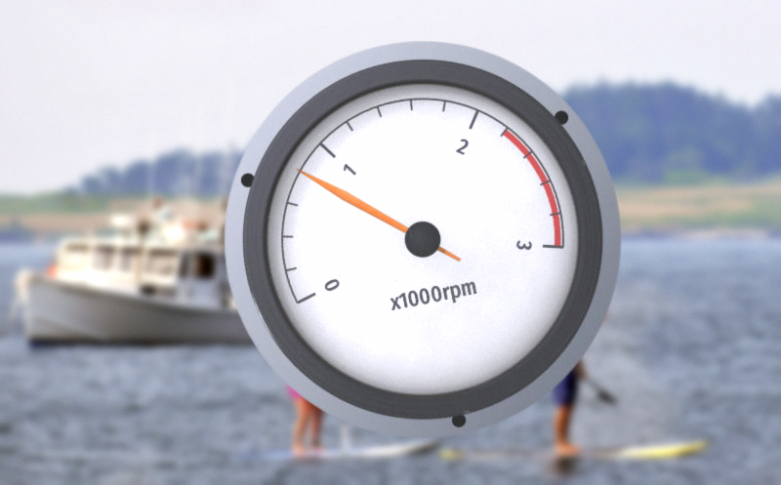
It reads value=800 unit=rpm
